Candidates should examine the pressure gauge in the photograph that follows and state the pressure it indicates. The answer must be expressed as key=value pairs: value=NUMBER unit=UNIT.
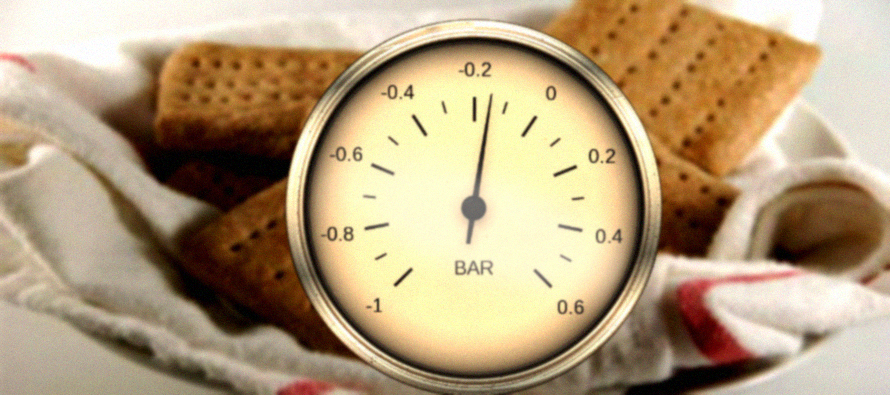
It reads value=-0.15 unit=bar
